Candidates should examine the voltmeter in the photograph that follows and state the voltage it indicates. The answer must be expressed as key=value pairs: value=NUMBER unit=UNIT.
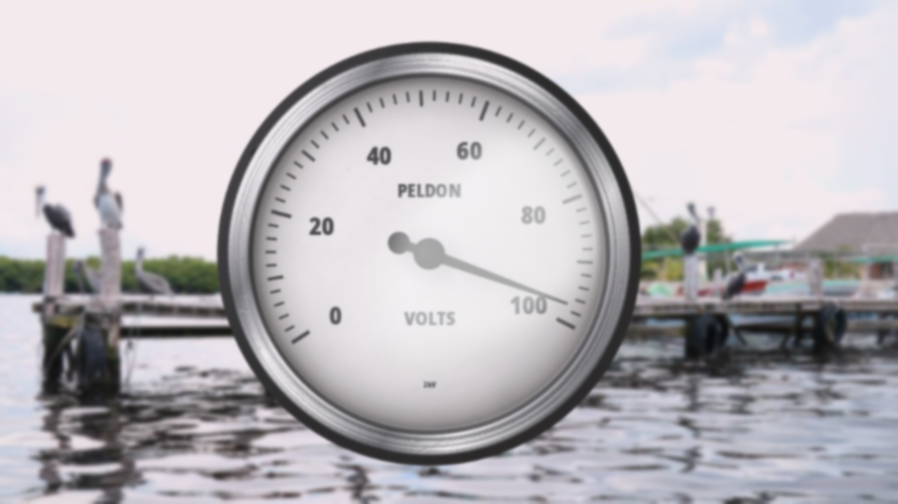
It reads value=97 unit=V
